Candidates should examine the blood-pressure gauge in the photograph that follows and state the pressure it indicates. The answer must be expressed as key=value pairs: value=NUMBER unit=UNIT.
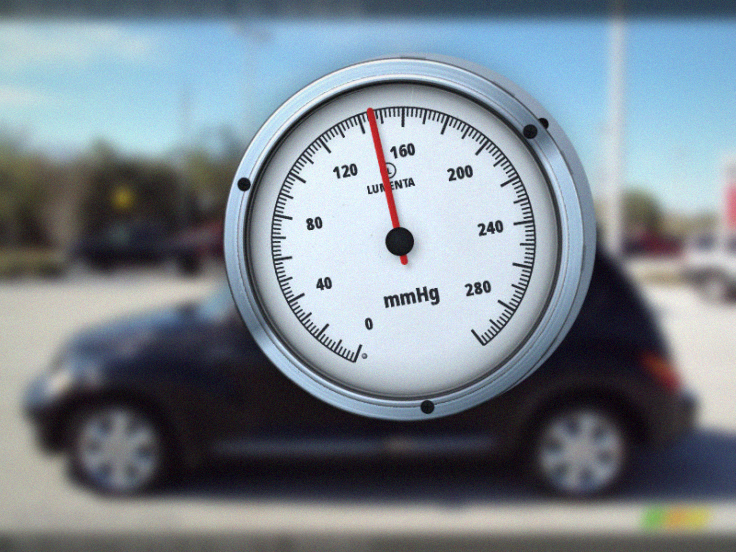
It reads value=146 unit=mmHg
